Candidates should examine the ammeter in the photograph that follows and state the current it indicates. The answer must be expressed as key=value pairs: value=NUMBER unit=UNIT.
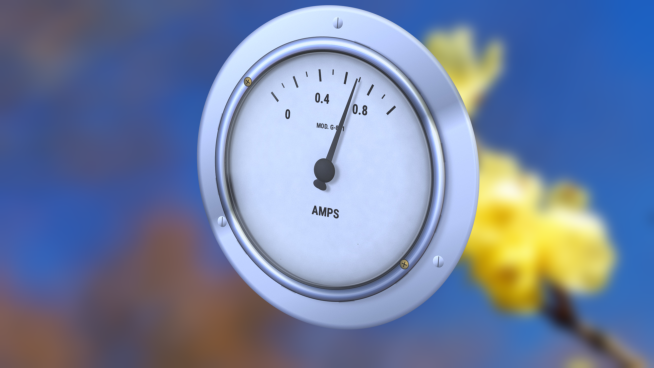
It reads value=0.7 unit=A
